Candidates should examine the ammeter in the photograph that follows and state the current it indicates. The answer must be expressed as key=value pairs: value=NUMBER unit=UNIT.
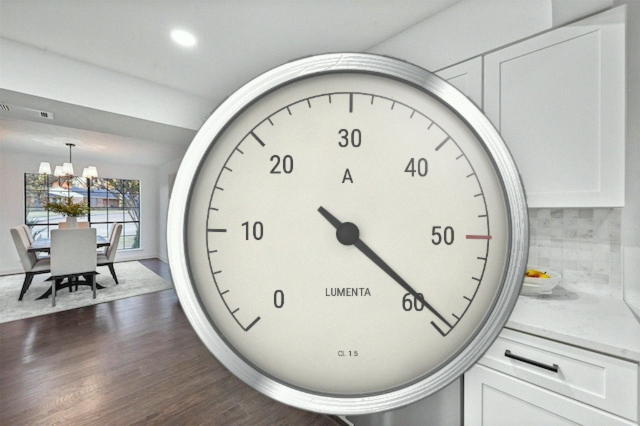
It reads value=59 unit=A
